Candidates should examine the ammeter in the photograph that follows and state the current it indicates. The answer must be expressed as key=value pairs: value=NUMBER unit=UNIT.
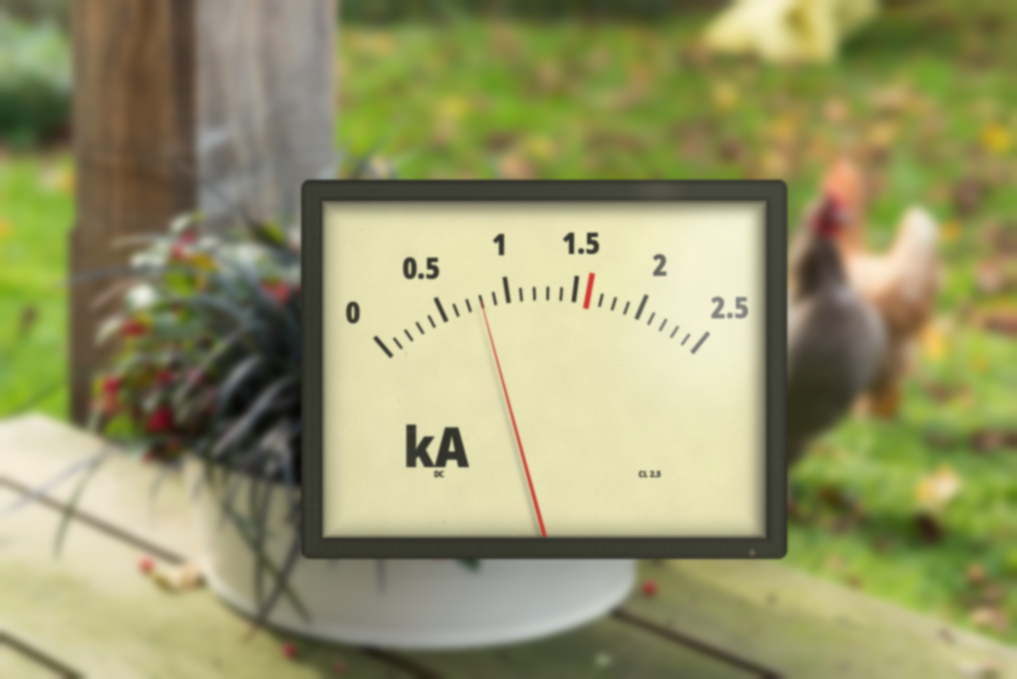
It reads value=0.8 unit=kA
